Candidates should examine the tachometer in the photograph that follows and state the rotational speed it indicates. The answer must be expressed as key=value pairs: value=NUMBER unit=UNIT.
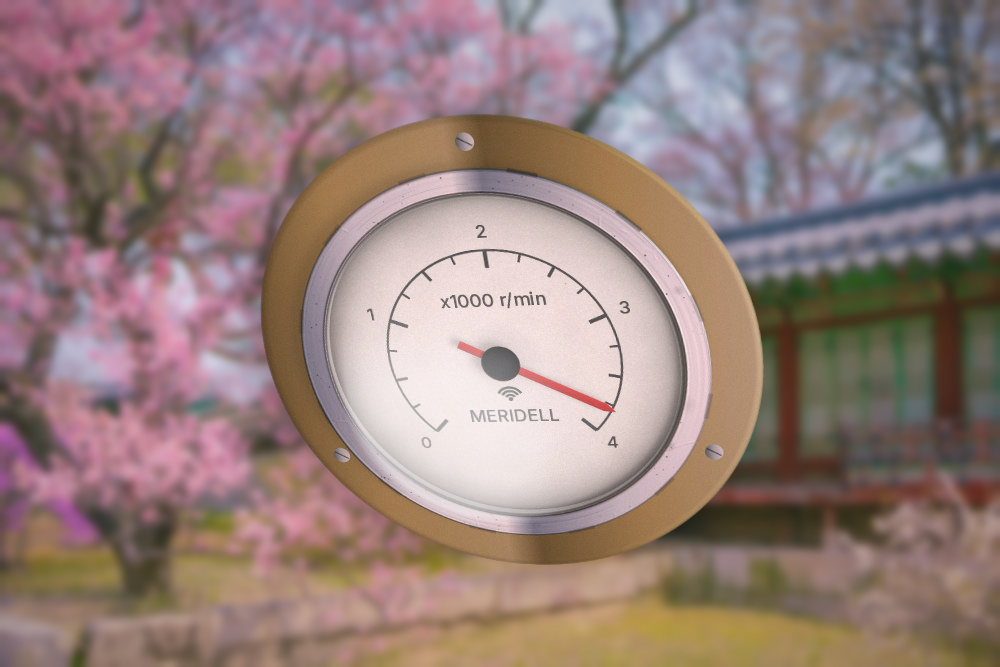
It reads value=3750 unit=rpm
